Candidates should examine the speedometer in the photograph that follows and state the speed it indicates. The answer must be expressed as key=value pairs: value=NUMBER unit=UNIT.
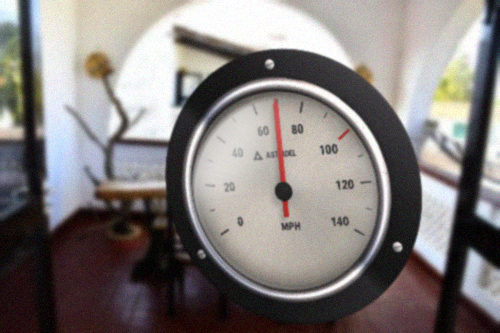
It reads value=70 unit=mph
